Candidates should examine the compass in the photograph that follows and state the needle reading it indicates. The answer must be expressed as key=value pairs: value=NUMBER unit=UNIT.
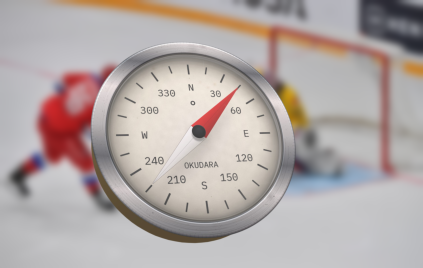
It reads value=45 unit=°
